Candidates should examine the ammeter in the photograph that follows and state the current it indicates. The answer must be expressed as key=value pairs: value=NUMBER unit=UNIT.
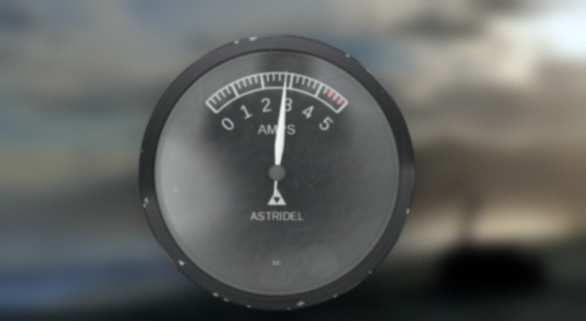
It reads value=2.8 unit=A
